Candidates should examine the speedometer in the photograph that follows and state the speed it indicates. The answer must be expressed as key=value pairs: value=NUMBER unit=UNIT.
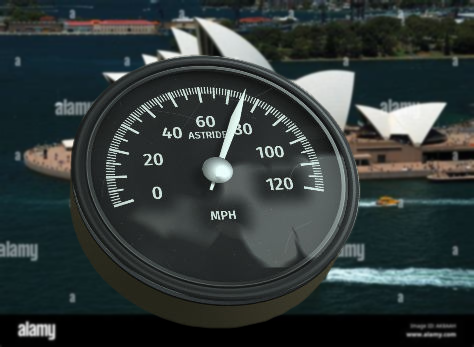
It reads value=75 unit=mph
